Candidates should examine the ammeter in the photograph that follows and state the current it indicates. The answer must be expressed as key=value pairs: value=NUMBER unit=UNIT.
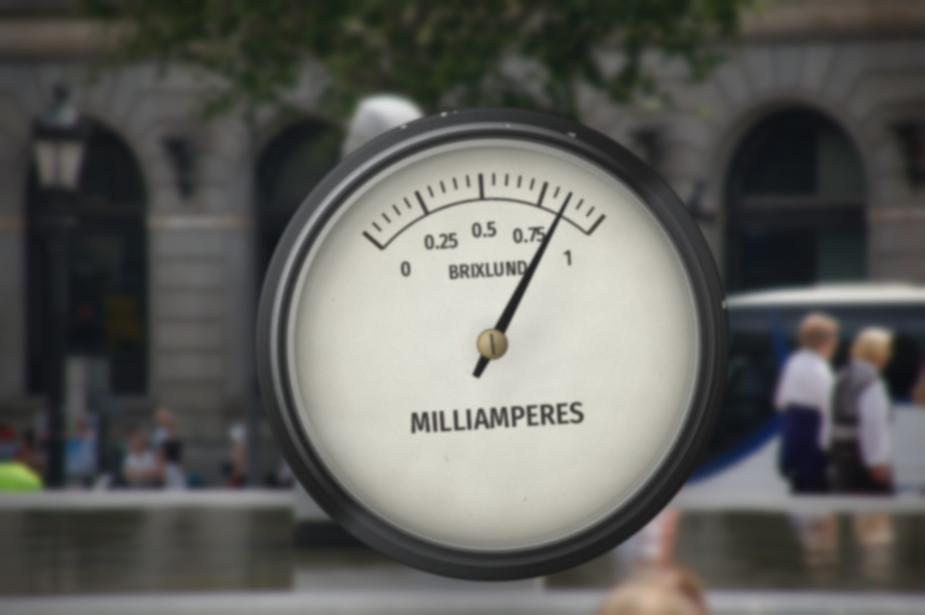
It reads value=0.85 unit=mA
